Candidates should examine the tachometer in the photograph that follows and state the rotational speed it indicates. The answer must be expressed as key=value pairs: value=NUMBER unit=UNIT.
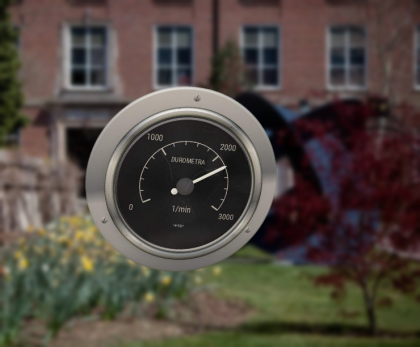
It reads value=2200 unit=rpm
